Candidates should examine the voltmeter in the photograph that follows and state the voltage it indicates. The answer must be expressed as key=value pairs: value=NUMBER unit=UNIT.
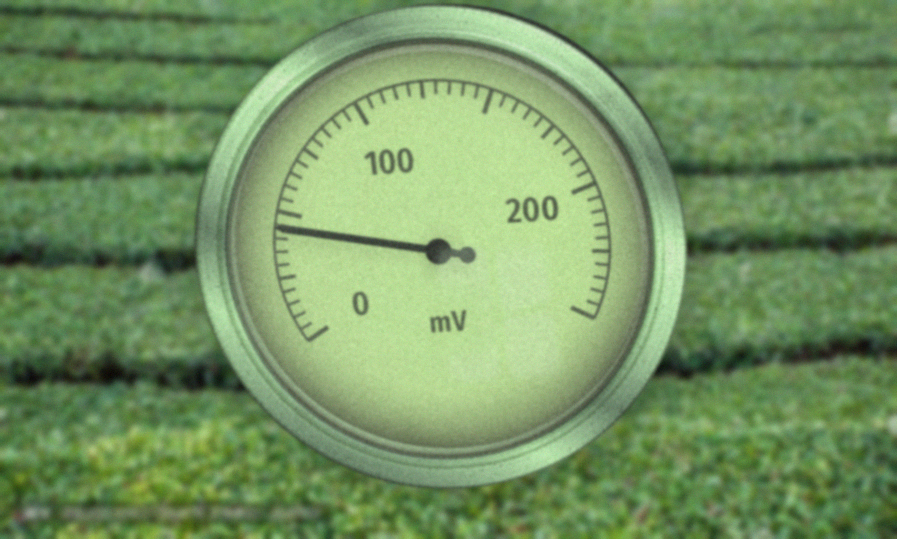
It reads value=45 unit=mV
